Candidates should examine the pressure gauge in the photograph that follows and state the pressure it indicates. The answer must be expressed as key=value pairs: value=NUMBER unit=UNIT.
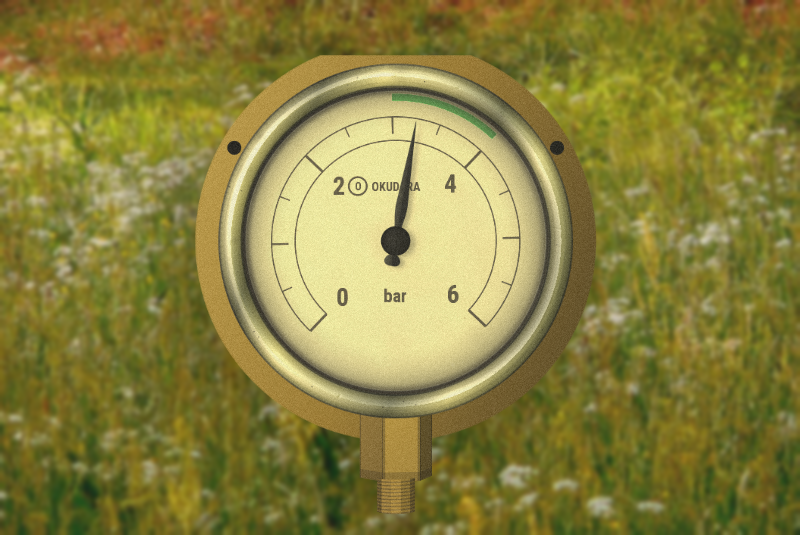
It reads value=3.25 unit=bar
